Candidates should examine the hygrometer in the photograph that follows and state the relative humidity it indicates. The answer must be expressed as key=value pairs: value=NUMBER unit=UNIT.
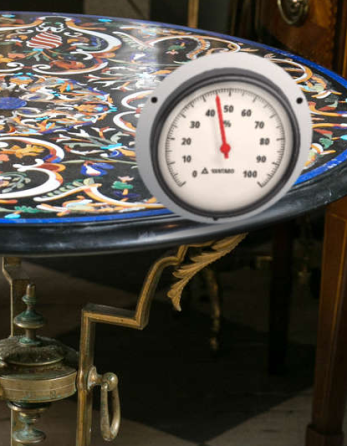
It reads value=45 unit=%
